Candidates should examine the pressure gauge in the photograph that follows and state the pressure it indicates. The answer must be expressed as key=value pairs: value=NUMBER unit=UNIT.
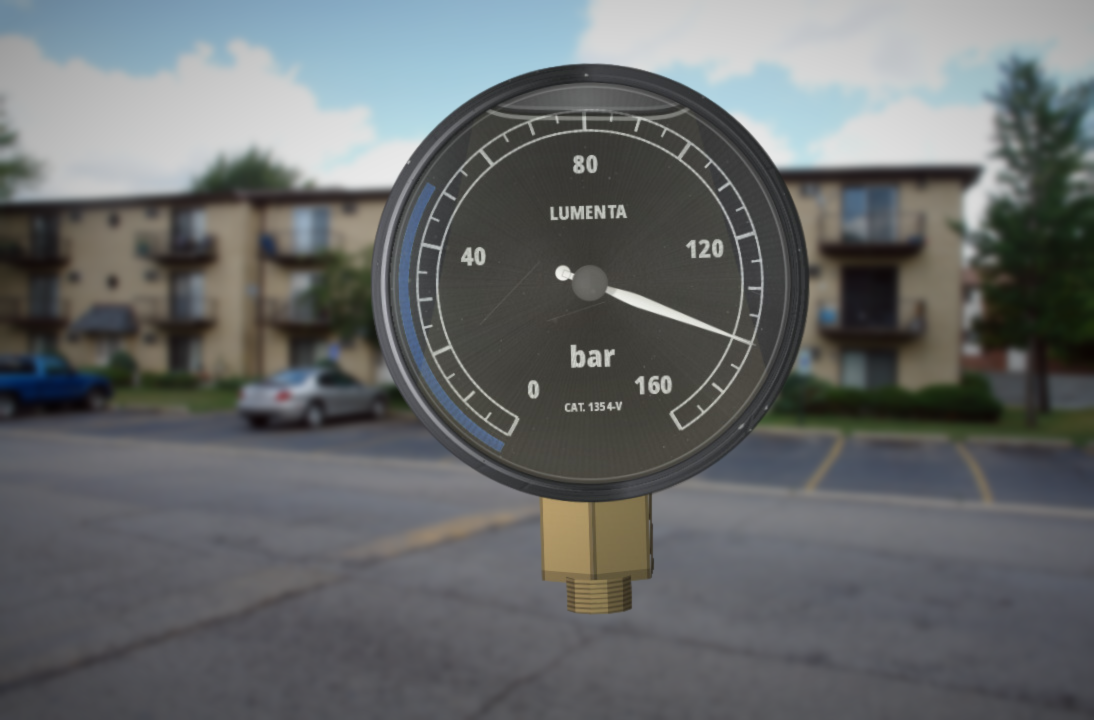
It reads value=140 unit=bar
